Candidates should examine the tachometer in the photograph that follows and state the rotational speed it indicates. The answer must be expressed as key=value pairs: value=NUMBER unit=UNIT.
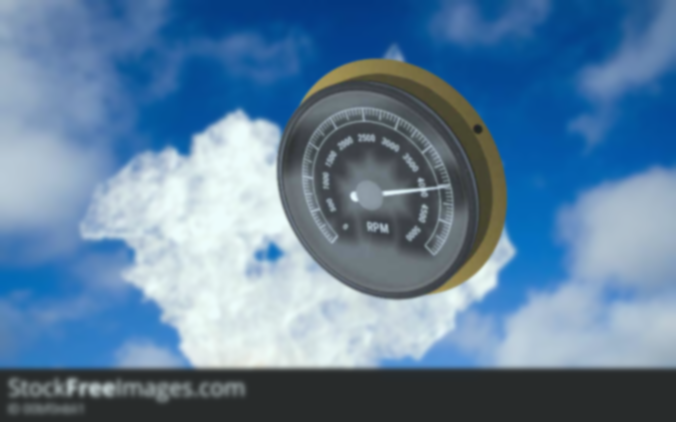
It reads value=4000 unit=rpm
